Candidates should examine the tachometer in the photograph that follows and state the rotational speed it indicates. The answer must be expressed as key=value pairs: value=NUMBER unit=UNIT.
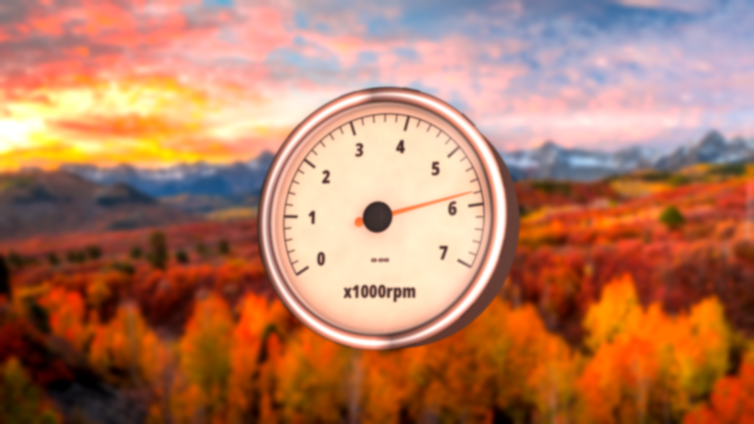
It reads value=5800 unit=rpm
